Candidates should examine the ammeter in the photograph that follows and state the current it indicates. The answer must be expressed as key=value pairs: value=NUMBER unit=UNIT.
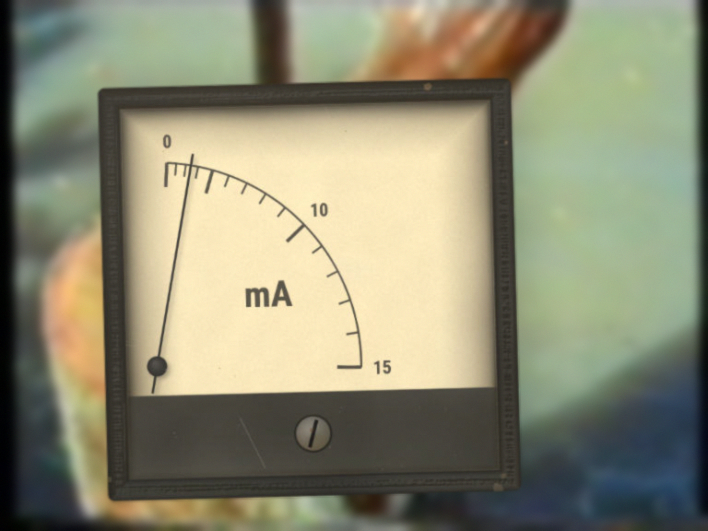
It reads value=3.5 unit=mA
